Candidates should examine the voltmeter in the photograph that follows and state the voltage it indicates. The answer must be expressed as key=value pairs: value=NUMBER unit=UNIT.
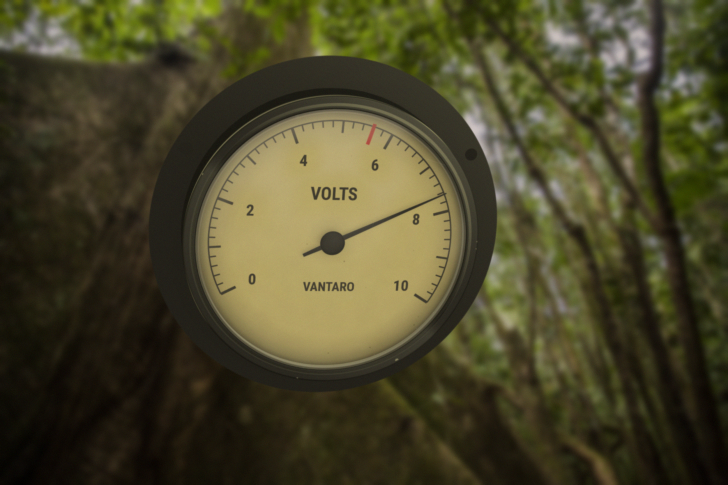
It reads value=7.6 unit=V
